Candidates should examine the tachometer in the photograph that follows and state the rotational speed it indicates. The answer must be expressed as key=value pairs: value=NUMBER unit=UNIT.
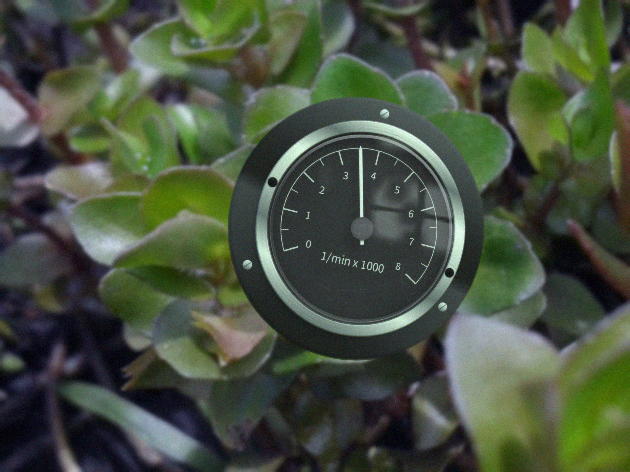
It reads value=3500 unit=rpm
